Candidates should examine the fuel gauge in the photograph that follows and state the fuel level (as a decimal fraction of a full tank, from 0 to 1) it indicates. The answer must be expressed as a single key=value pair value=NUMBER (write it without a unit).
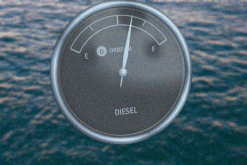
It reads value=0.625
